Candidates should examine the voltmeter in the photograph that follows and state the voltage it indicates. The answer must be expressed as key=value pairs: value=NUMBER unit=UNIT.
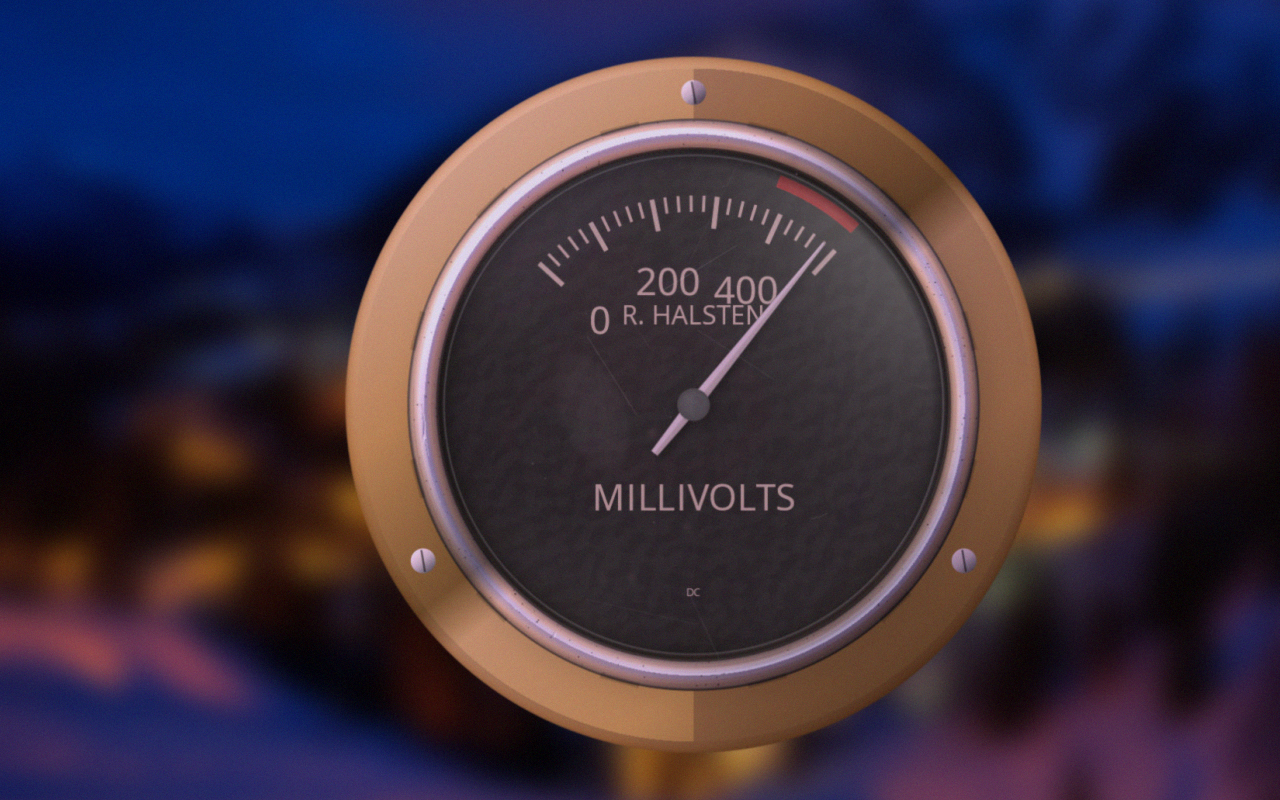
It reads value=480 unit=mV
